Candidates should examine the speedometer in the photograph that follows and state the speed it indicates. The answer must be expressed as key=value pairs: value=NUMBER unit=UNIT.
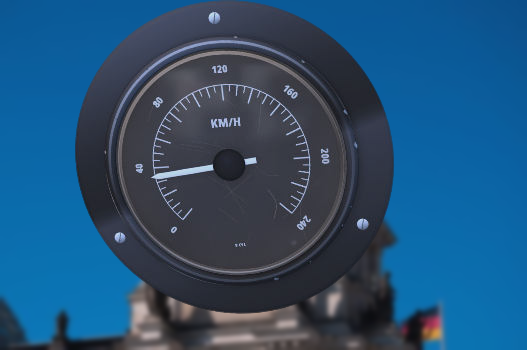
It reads value=35 unit=km/h
